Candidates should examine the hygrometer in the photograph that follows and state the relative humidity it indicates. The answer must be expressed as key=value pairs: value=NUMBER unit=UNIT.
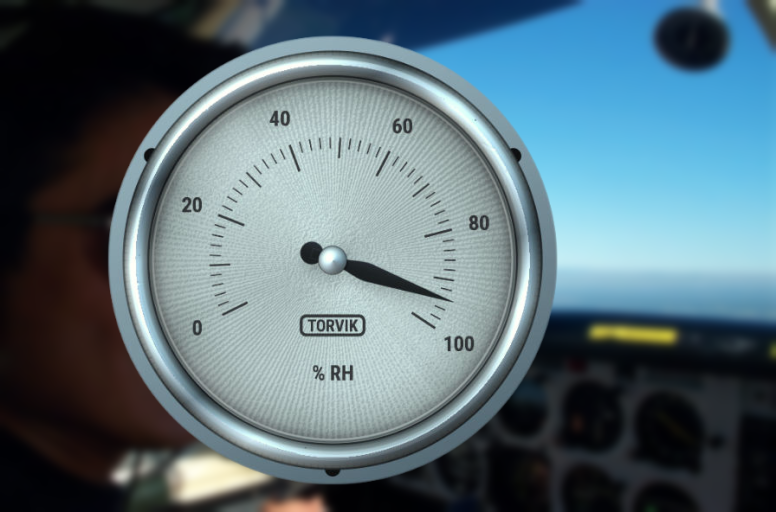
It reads value=94 unit=%
